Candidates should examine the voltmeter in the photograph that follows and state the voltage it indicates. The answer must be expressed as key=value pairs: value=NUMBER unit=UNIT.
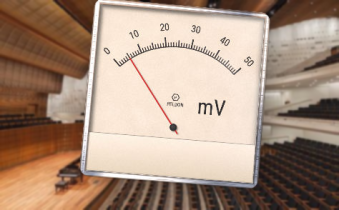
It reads value=5 unit=mV
